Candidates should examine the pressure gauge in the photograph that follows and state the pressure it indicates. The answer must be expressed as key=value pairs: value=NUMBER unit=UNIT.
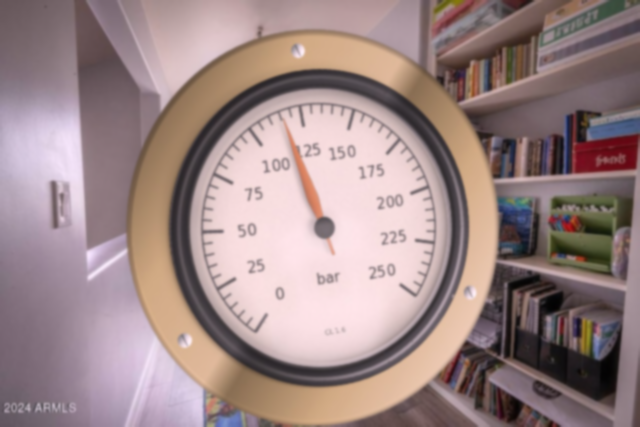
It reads value=115 unit=bar
